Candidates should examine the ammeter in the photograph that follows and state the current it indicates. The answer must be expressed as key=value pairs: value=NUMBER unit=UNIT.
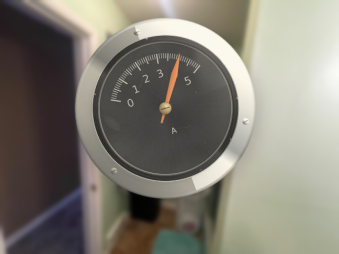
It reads value=4 unit=A
